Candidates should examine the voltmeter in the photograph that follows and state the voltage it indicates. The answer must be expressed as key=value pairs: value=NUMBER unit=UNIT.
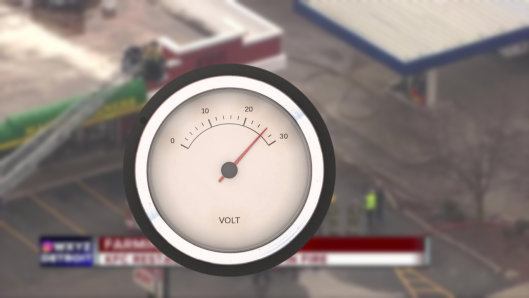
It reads value=26 unit=V
